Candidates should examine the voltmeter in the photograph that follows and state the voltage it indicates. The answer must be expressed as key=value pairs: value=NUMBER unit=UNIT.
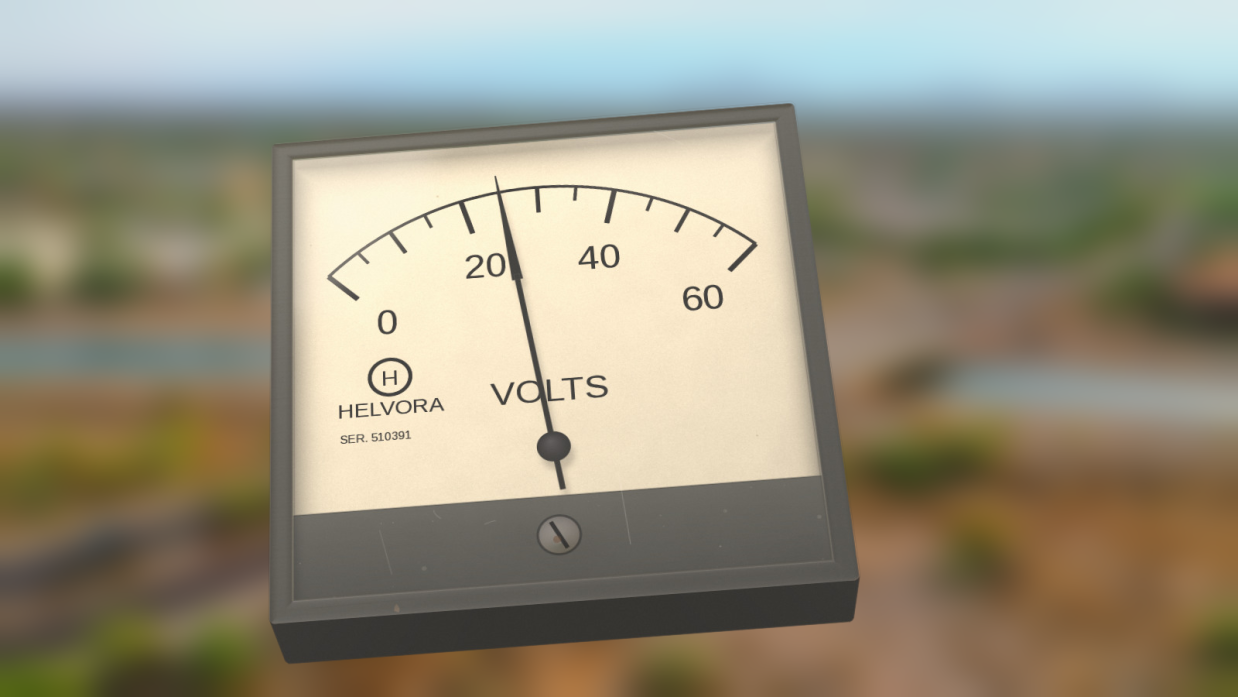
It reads value=25 unit=V
